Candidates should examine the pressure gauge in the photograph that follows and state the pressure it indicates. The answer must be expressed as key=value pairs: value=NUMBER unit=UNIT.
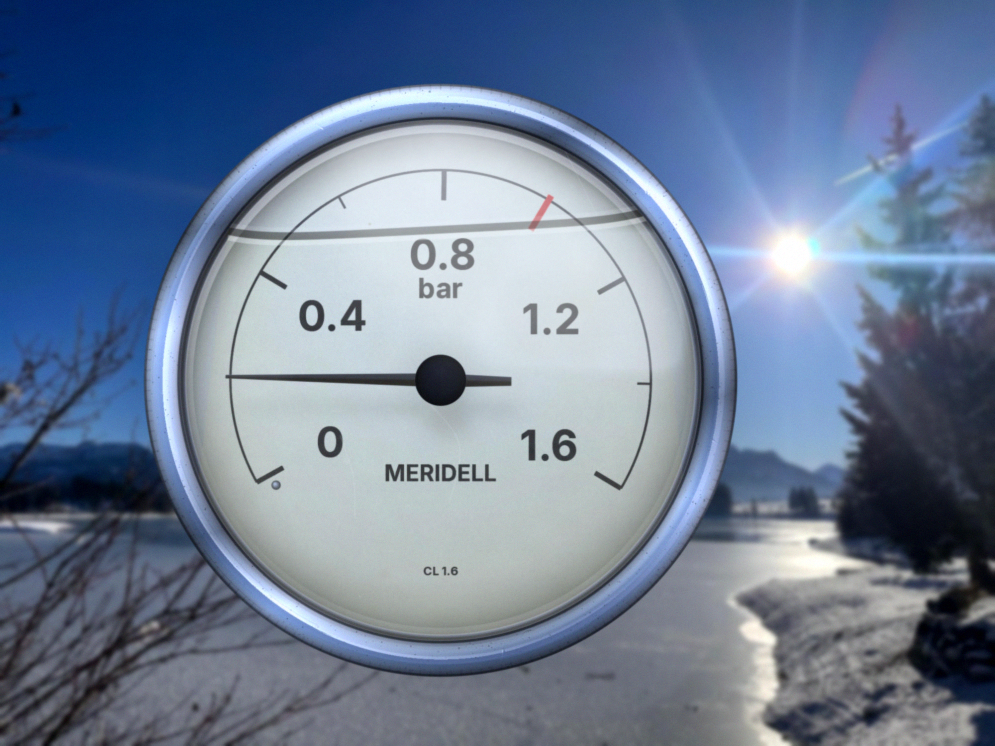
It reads value=0.2 unit=bar
